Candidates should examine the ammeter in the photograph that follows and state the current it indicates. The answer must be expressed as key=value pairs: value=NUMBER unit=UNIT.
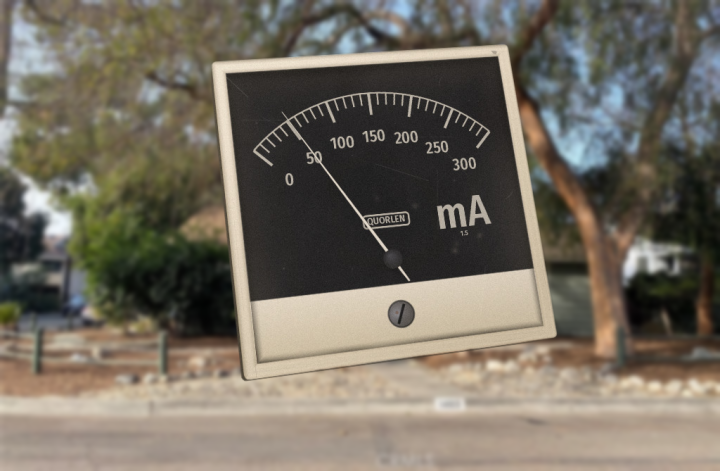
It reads value=50 unit=mA
